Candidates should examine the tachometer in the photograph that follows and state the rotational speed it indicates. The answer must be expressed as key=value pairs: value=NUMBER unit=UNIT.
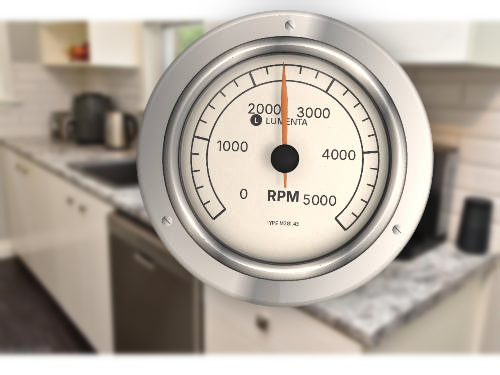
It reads value=2400 unit=rpm
